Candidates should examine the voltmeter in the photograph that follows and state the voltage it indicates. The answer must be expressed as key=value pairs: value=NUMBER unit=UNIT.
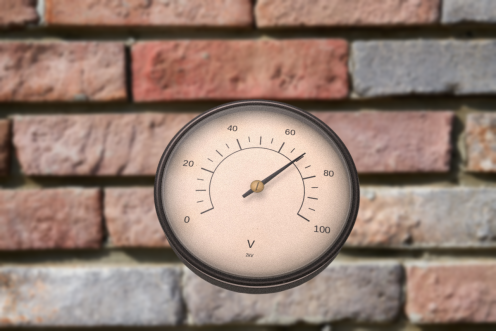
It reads value=70 unit=V
